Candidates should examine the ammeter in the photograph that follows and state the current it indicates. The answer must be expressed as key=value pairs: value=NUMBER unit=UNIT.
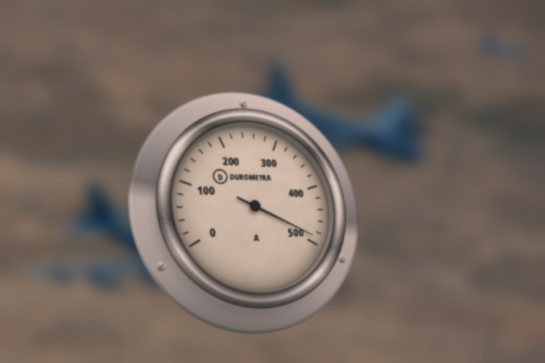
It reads value=490 unit=A
